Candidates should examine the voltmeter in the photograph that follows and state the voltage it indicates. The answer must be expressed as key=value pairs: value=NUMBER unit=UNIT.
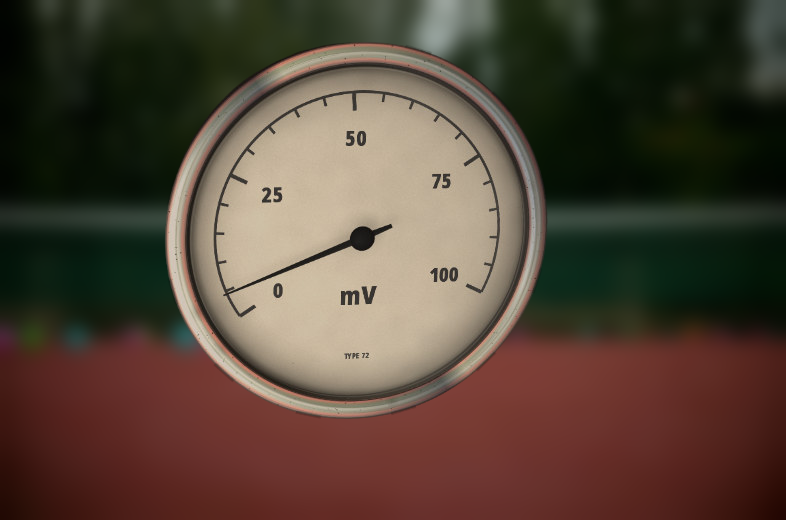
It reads value=5 unit=mV
